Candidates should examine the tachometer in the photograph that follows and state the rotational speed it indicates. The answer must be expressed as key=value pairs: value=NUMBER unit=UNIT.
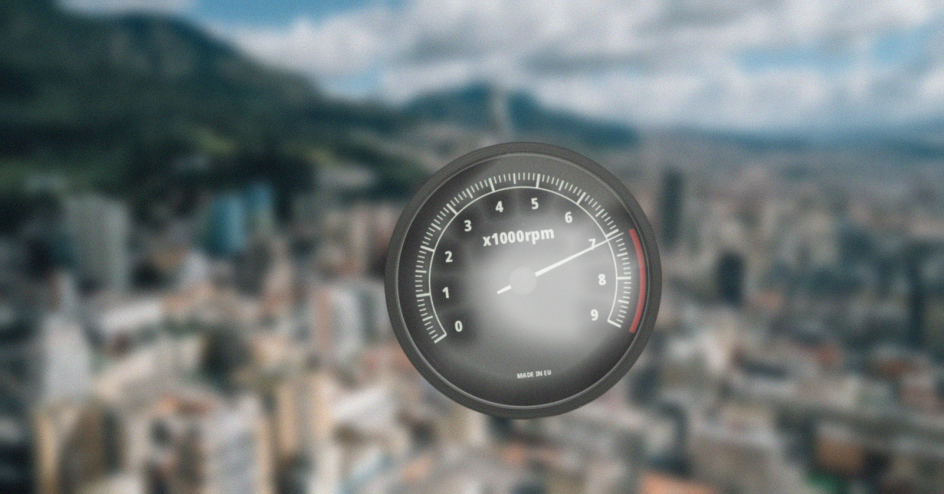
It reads value=7100 unit=rpm
